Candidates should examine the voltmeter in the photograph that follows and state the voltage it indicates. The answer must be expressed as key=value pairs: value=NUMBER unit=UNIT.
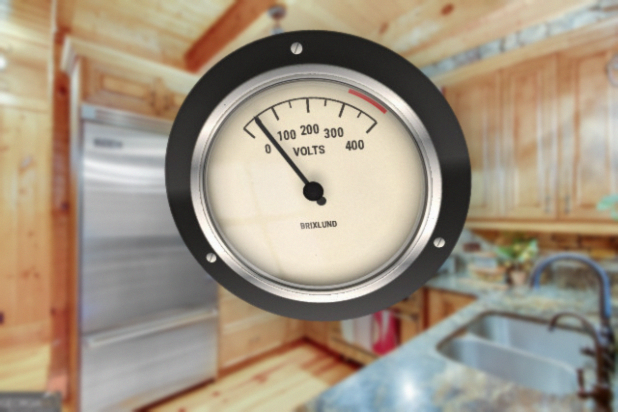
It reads value=50 unit=V
